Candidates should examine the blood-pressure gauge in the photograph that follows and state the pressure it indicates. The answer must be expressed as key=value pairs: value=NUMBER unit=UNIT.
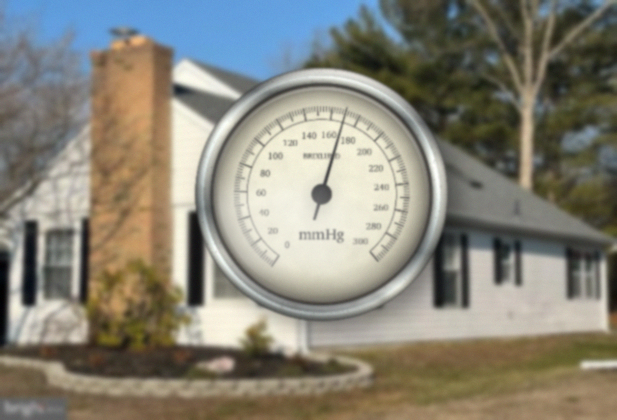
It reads value=170 unit=mmHg
